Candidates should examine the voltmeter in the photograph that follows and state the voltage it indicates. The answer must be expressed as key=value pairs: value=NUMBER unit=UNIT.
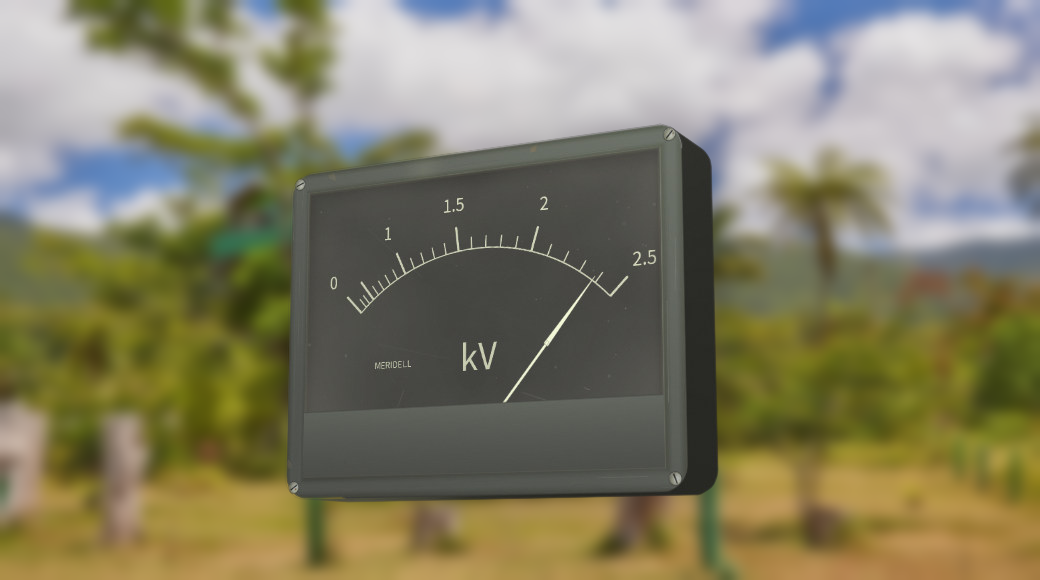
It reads value=2.4 unit=kV
